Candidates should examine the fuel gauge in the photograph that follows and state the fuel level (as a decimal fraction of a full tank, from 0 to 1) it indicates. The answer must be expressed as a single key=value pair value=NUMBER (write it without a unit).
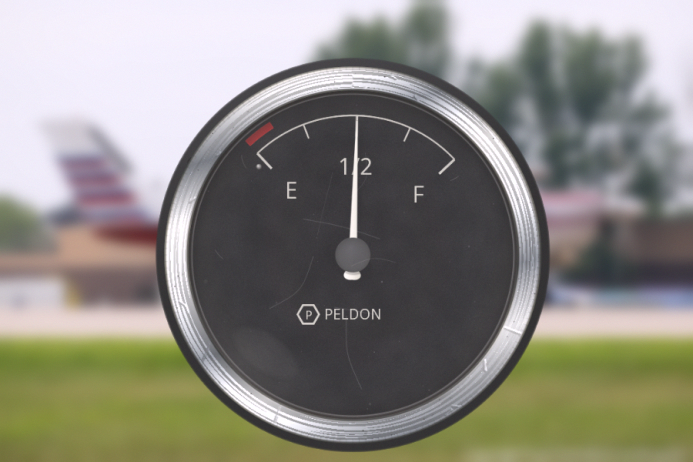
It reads value=0.5
